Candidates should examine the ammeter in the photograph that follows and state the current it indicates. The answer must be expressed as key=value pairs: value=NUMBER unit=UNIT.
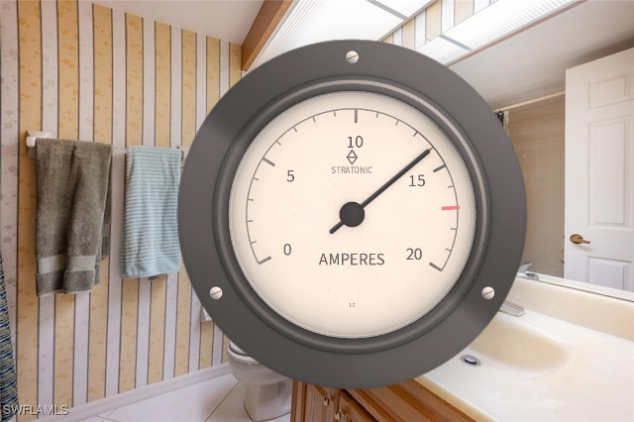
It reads value=14 unit=A
